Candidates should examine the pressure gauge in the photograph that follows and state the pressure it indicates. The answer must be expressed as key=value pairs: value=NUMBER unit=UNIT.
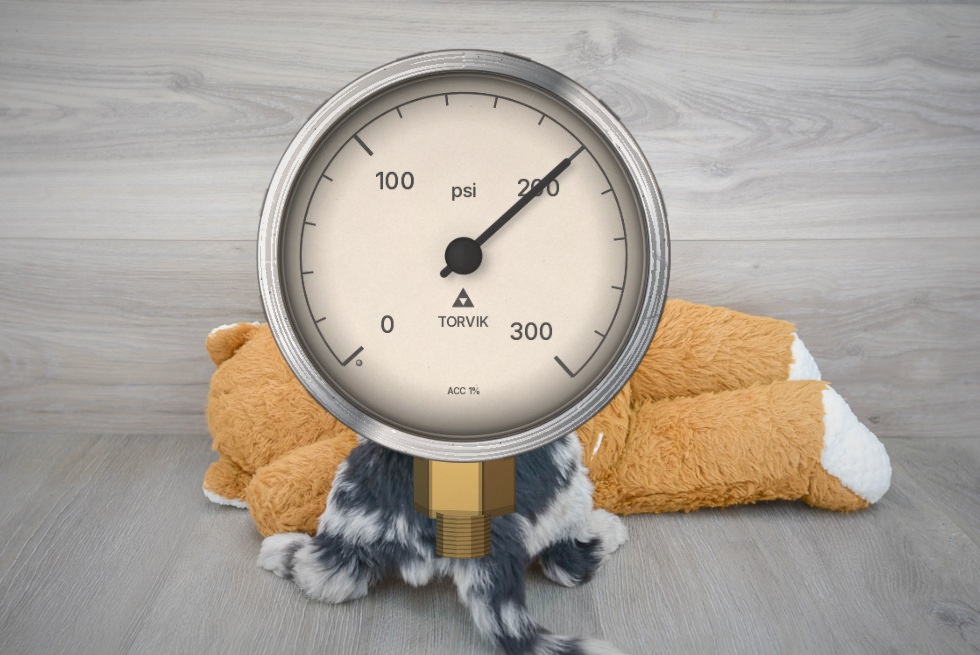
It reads value=200 unit=psi
